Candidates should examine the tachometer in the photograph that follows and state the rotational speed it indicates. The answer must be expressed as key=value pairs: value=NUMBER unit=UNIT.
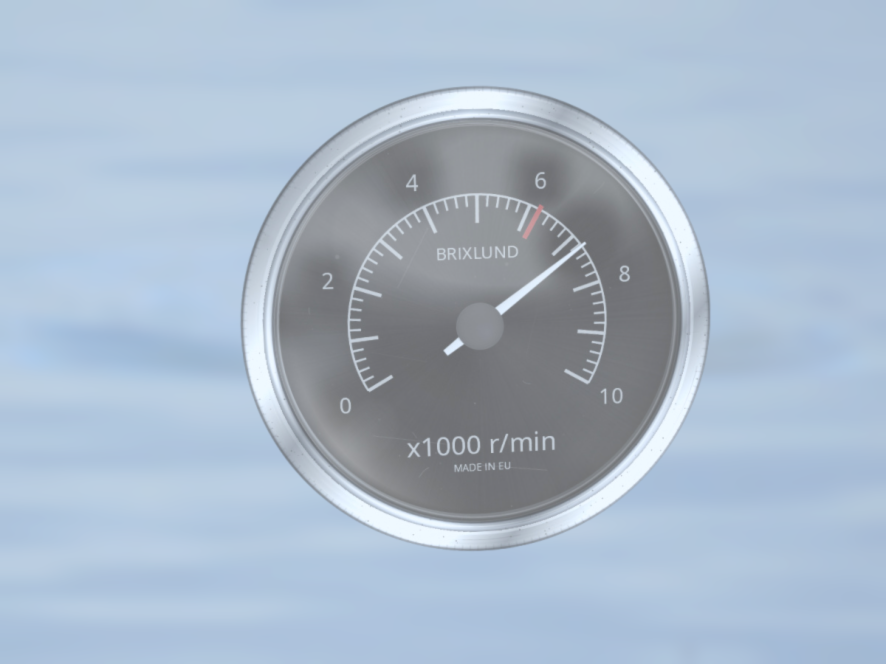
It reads value=7200 unit=rpm
